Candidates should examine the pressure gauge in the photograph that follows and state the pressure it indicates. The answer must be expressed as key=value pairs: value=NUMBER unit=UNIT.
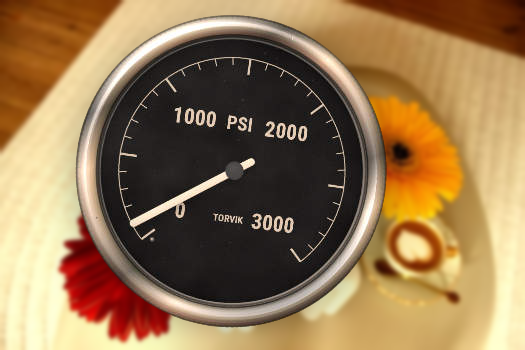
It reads value=100 unit=psi
